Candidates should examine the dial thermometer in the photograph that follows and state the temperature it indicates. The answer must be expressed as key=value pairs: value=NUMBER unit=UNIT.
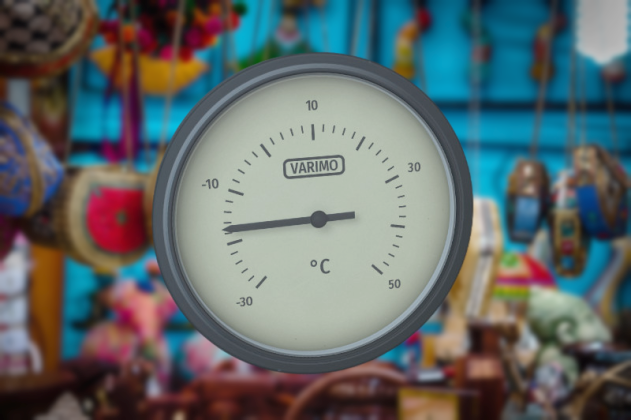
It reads value=-17 unit=°C
